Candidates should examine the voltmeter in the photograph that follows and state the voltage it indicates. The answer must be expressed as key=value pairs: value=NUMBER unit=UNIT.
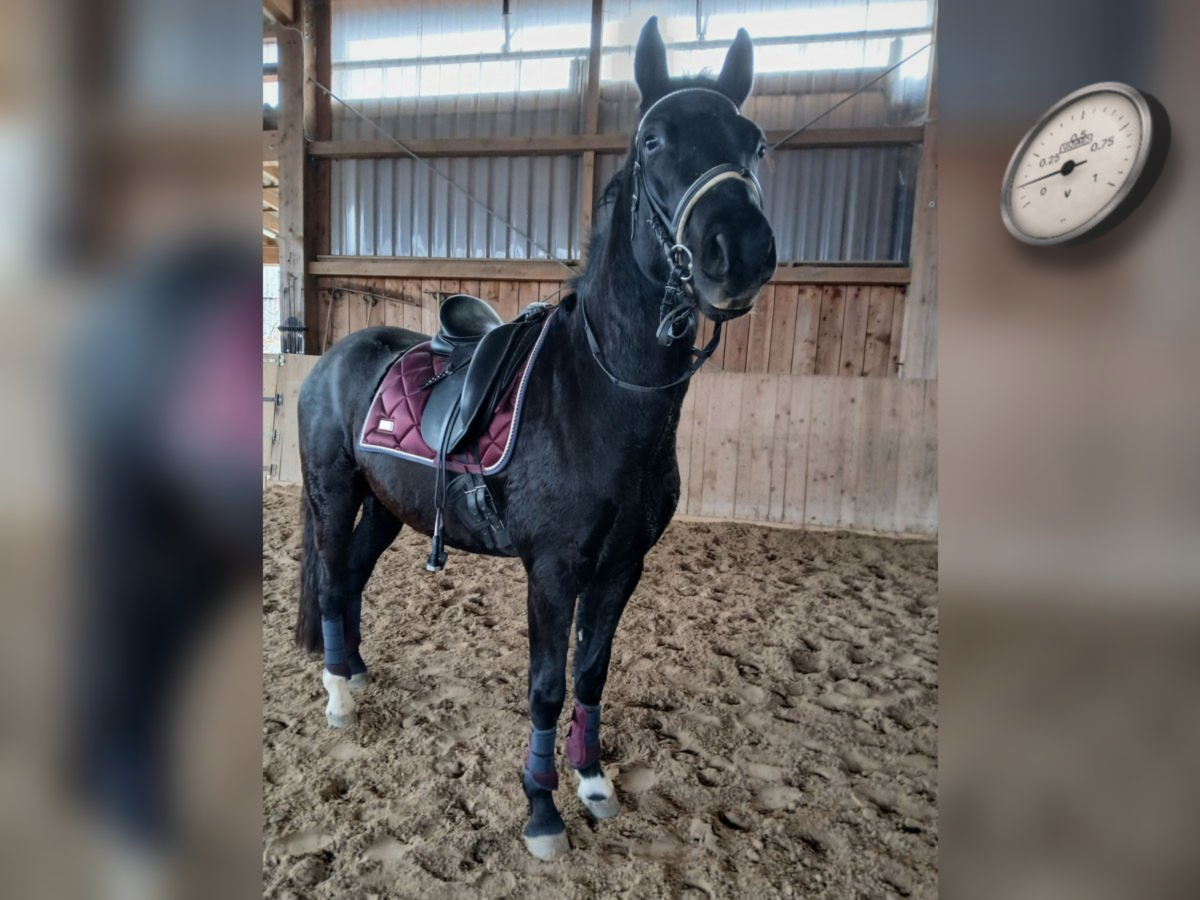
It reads value=0.1 unit=V
